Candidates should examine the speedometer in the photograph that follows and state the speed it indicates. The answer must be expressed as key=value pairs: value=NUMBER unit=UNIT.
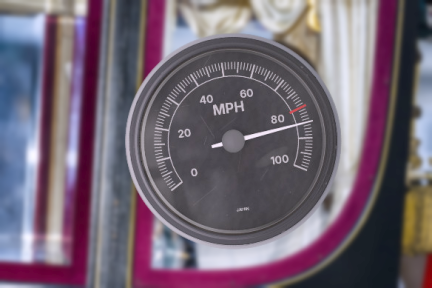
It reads value=85 unit=mph
